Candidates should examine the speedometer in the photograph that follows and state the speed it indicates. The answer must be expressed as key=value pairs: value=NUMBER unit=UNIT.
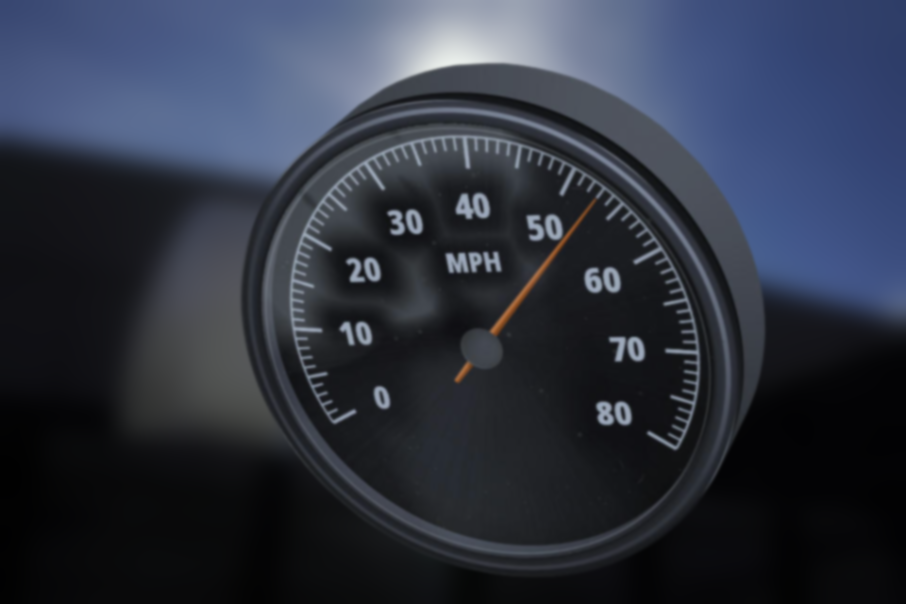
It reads value=53 unit=mph
